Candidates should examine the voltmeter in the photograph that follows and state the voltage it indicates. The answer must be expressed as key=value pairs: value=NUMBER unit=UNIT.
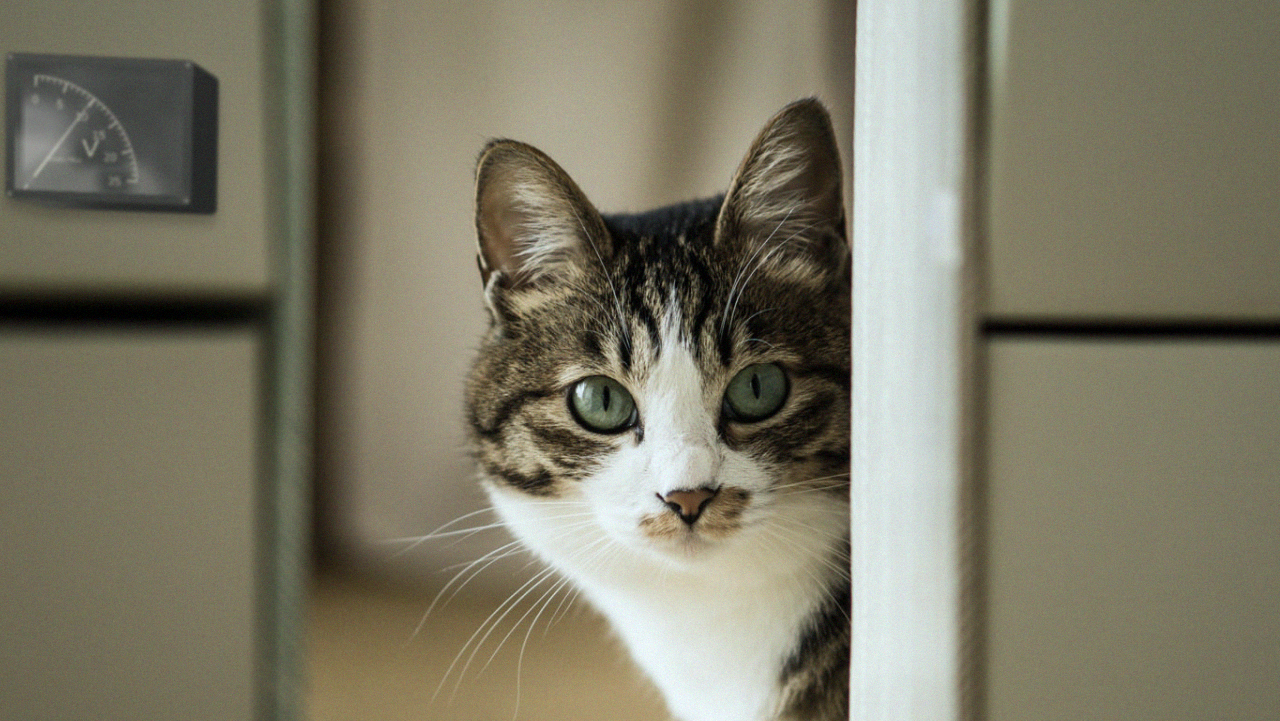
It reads value=10 unit=V
